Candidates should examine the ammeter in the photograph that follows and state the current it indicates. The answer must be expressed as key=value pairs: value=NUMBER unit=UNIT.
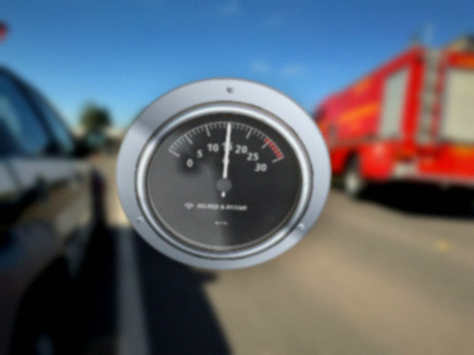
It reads value=15 unit=A
